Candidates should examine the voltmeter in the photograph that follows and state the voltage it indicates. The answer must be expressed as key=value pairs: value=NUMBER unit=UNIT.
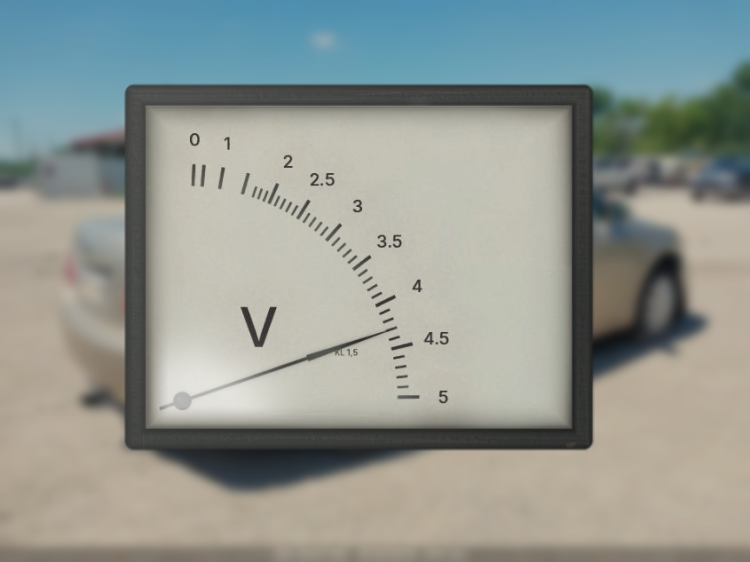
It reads value=4.3 unit=V
